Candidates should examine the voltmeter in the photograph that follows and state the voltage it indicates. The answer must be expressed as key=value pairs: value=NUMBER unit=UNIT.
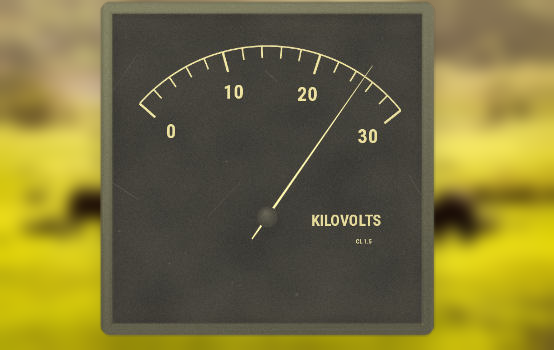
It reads value=25 unit=kV
